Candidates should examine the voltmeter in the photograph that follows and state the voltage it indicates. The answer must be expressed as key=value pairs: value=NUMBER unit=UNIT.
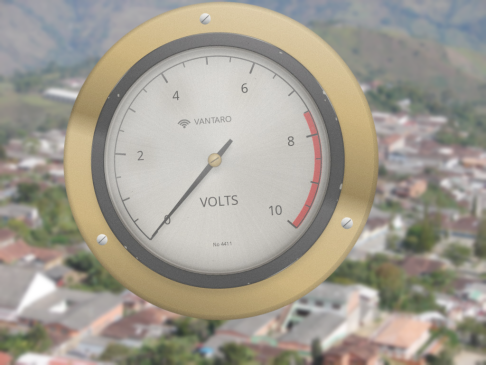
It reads value=0 unit=V
